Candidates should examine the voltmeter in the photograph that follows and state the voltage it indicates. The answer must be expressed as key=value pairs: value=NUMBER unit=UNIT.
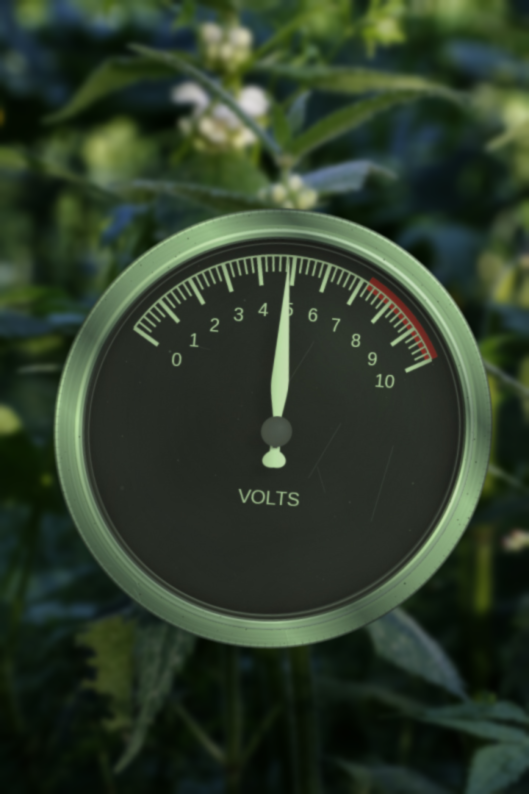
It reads value=4.8 unit=V
